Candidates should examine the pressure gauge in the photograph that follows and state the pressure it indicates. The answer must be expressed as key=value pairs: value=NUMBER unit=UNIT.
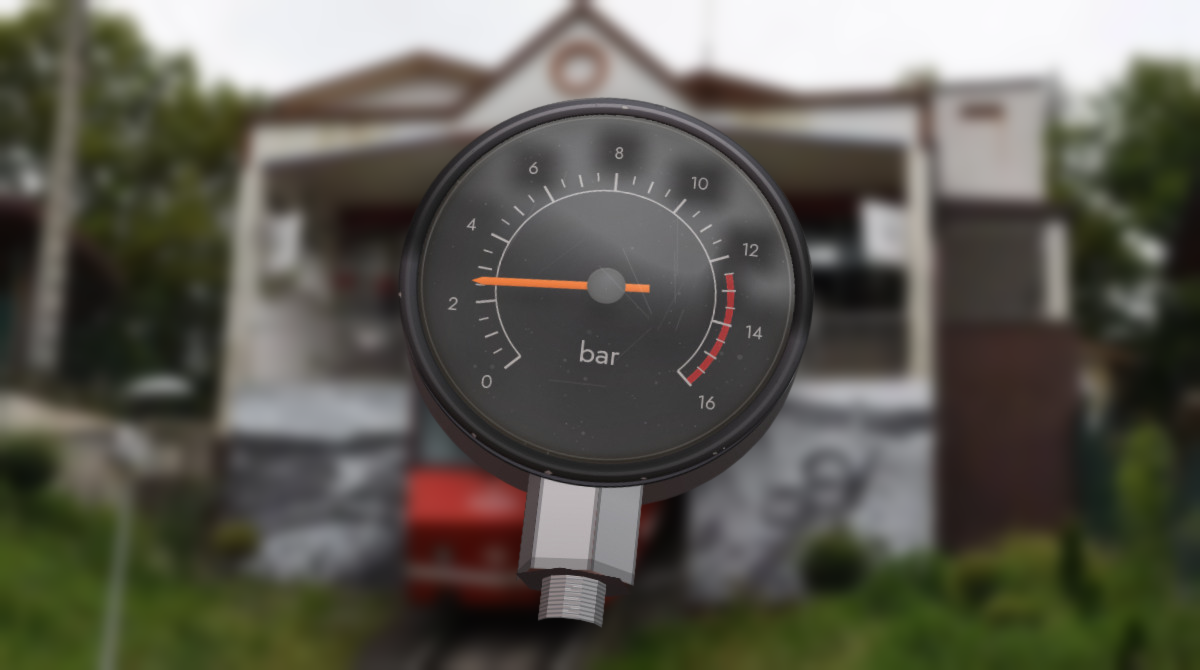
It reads value=2.5 unit=bar
